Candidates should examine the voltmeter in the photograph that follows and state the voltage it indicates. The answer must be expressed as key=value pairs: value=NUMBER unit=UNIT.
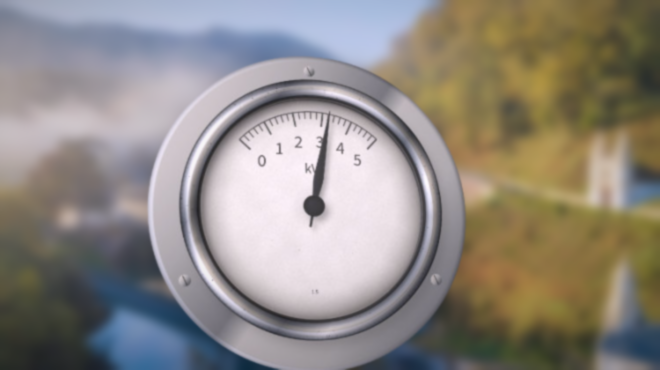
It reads value=3.2 unit=kV
